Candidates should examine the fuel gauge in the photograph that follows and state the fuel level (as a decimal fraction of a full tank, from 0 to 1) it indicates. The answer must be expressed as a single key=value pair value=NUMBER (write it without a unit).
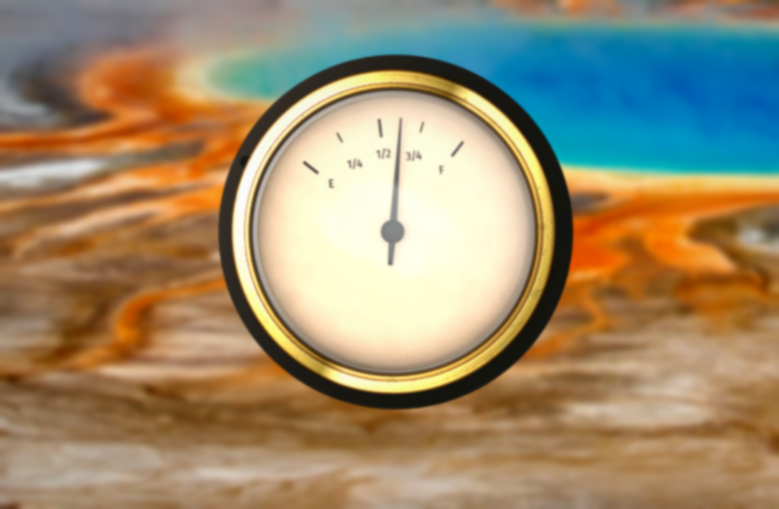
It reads value=0.625
